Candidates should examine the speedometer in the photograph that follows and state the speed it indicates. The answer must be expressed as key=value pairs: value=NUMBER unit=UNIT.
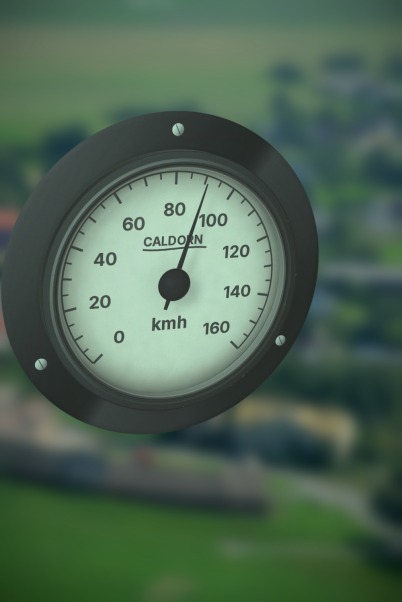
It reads value=90 unit=km/h
